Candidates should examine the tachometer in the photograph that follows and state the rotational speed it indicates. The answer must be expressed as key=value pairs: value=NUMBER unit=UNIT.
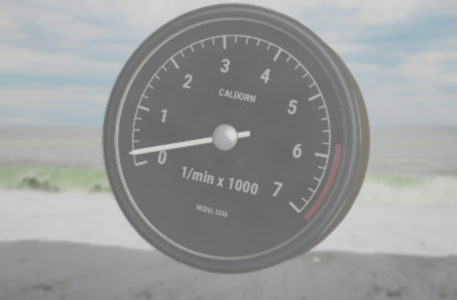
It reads value=200 unit=rpm
